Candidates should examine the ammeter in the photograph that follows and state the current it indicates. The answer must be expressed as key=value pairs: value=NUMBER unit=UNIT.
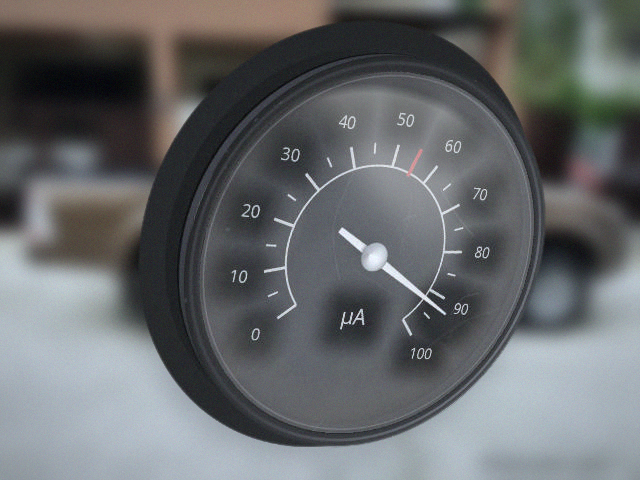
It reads value=92.5 unit=µA
